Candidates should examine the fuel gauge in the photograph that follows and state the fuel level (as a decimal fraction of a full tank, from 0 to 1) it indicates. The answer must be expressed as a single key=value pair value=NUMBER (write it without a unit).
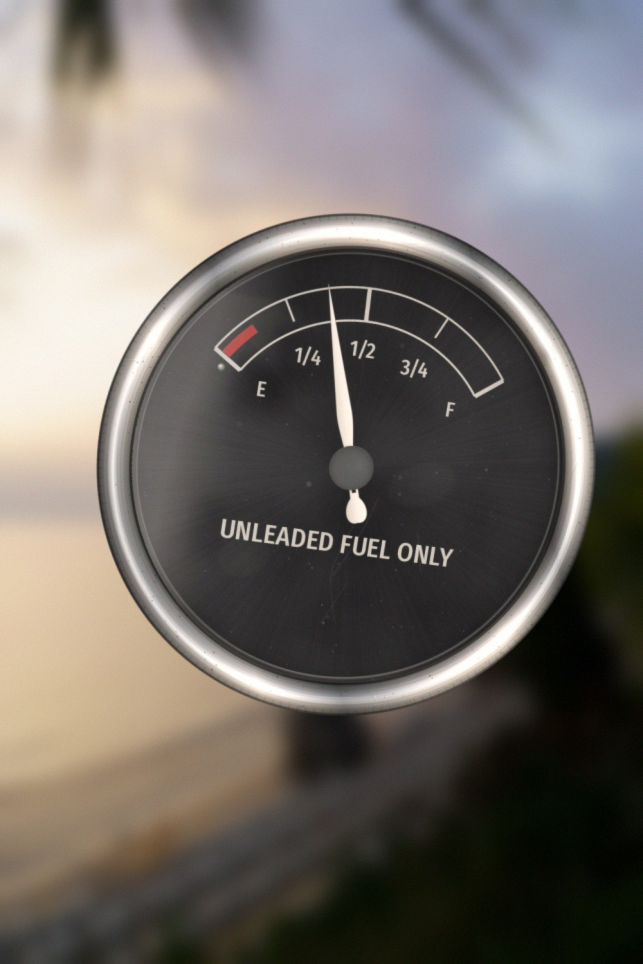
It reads value=0.375
